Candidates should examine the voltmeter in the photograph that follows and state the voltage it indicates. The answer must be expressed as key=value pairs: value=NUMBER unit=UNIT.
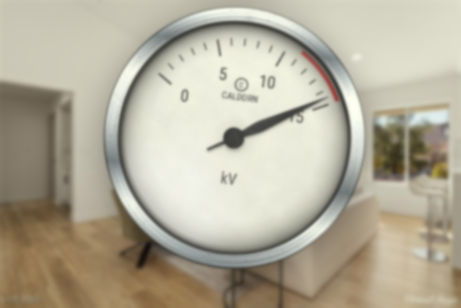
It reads value=14.5 unit=kV
